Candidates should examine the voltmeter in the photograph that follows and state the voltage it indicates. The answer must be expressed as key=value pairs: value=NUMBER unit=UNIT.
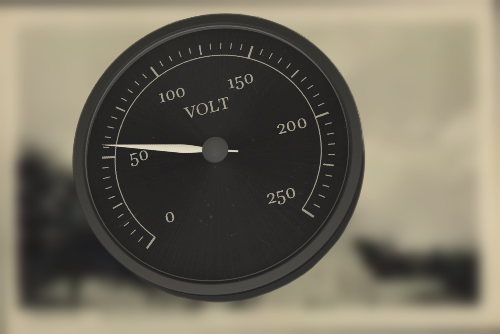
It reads value=55 unit=V
